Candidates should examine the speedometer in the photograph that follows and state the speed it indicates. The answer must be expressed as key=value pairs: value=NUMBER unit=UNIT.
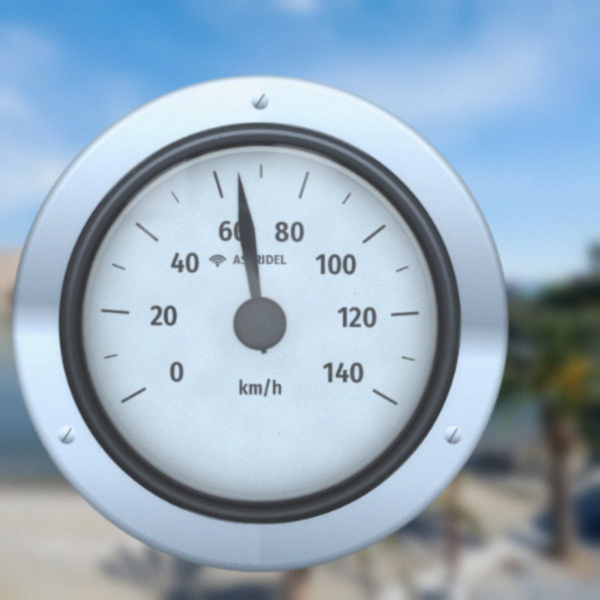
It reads value=65 unit=km/h
